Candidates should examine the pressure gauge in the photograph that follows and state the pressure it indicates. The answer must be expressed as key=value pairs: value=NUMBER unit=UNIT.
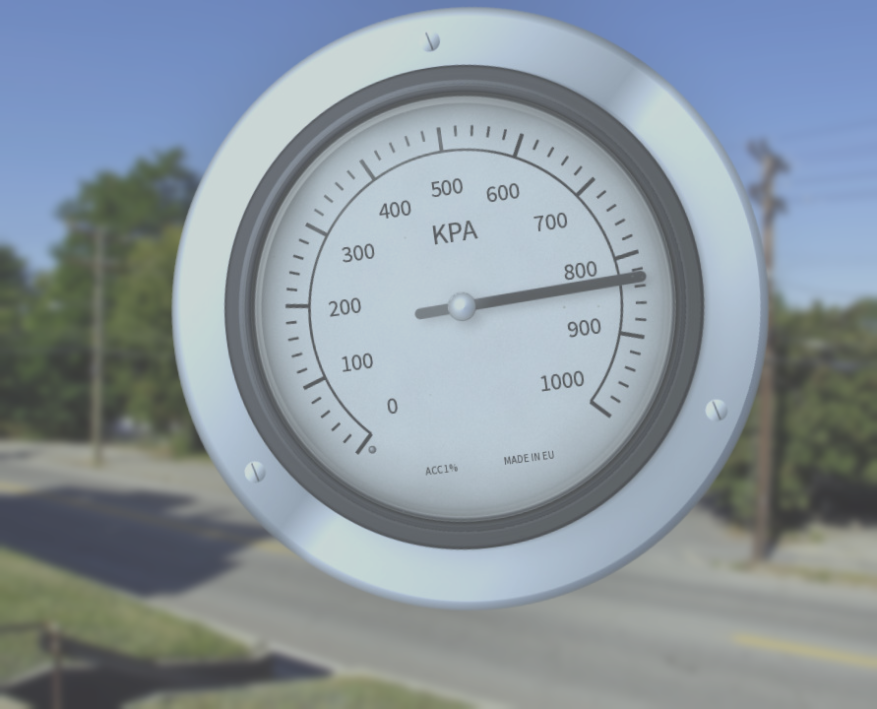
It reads value=830 unit=kPa
